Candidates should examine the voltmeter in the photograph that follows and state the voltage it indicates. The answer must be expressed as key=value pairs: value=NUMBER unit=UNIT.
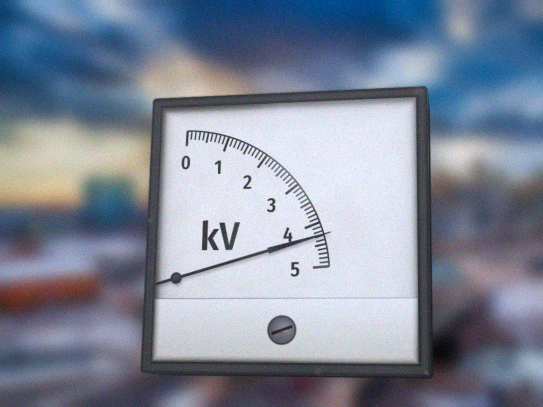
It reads value=4.3 unit=kV
